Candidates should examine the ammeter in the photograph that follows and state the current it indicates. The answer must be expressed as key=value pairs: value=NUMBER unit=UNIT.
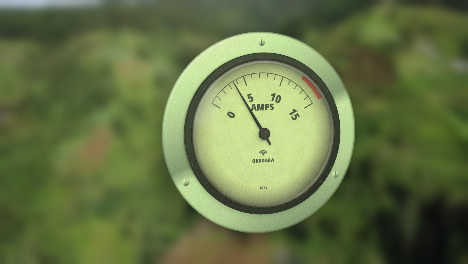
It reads value=3.5 unit=A
